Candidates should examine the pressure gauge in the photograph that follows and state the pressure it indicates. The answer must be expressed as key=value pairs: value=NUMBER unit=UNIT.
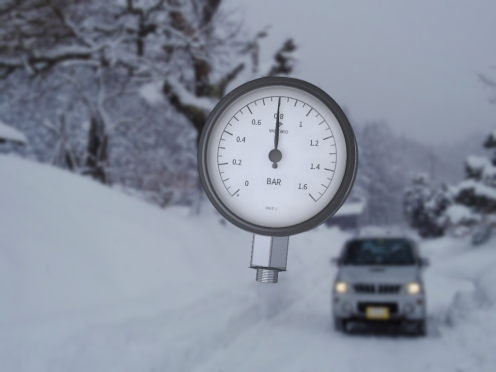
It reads value=0.8 unit=bar
